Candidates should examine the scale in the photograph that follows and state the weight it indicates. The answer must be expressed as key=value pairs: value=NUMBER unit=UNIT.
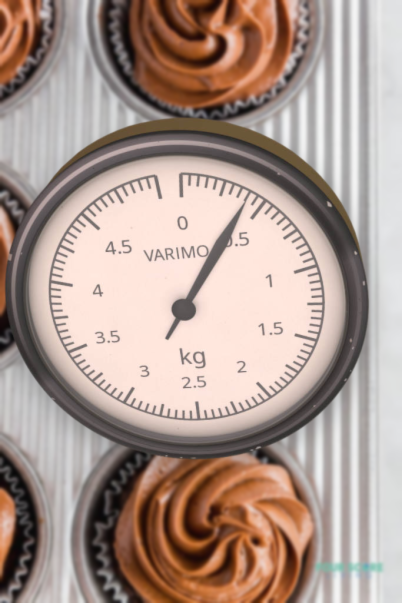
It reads value=0.4 unit=kg
